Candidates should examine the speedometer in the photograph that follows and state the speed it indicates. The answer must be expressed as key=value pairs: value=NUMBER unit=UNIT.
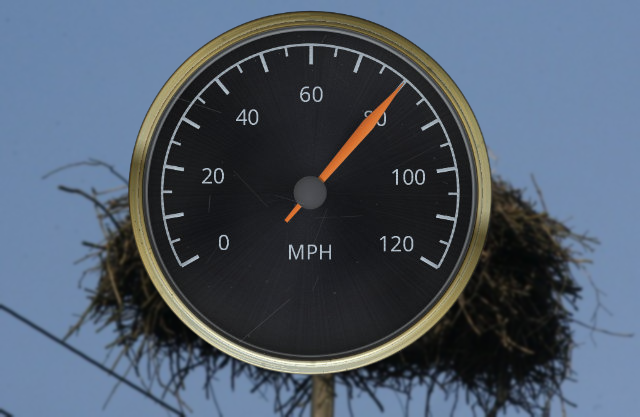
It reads value=80 unit=mph
